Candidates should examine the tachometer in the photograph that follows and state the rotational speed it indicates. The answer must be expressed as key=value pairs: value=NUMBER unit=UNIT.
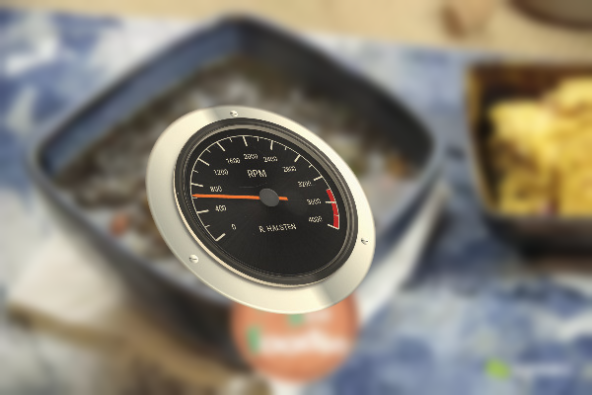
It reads value=600 unit=rpm
